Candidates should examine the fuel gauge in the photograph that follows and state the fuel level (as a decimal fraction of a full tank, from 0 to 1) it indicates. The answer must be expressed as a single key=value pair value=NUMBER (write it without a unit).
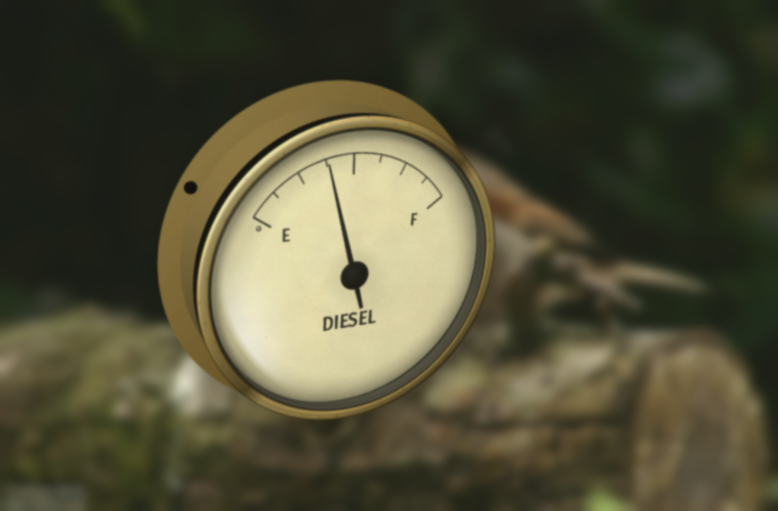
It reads value=0.375
